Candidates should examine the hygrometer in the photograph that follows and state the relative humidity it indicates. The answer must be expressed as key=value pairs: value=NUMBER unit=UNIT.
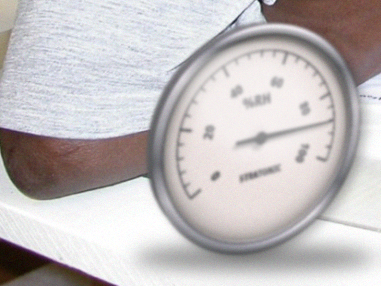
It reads value=88 unit=%
